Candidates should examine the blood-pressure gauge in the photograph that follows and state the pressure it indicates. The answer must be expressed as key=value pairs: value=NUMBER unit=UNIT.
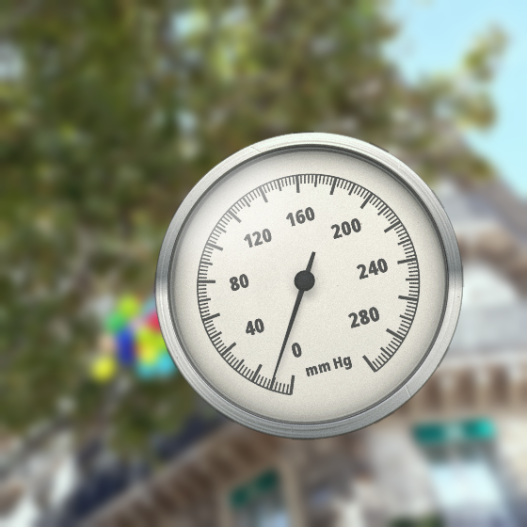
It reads value=10 unit=mmHg
